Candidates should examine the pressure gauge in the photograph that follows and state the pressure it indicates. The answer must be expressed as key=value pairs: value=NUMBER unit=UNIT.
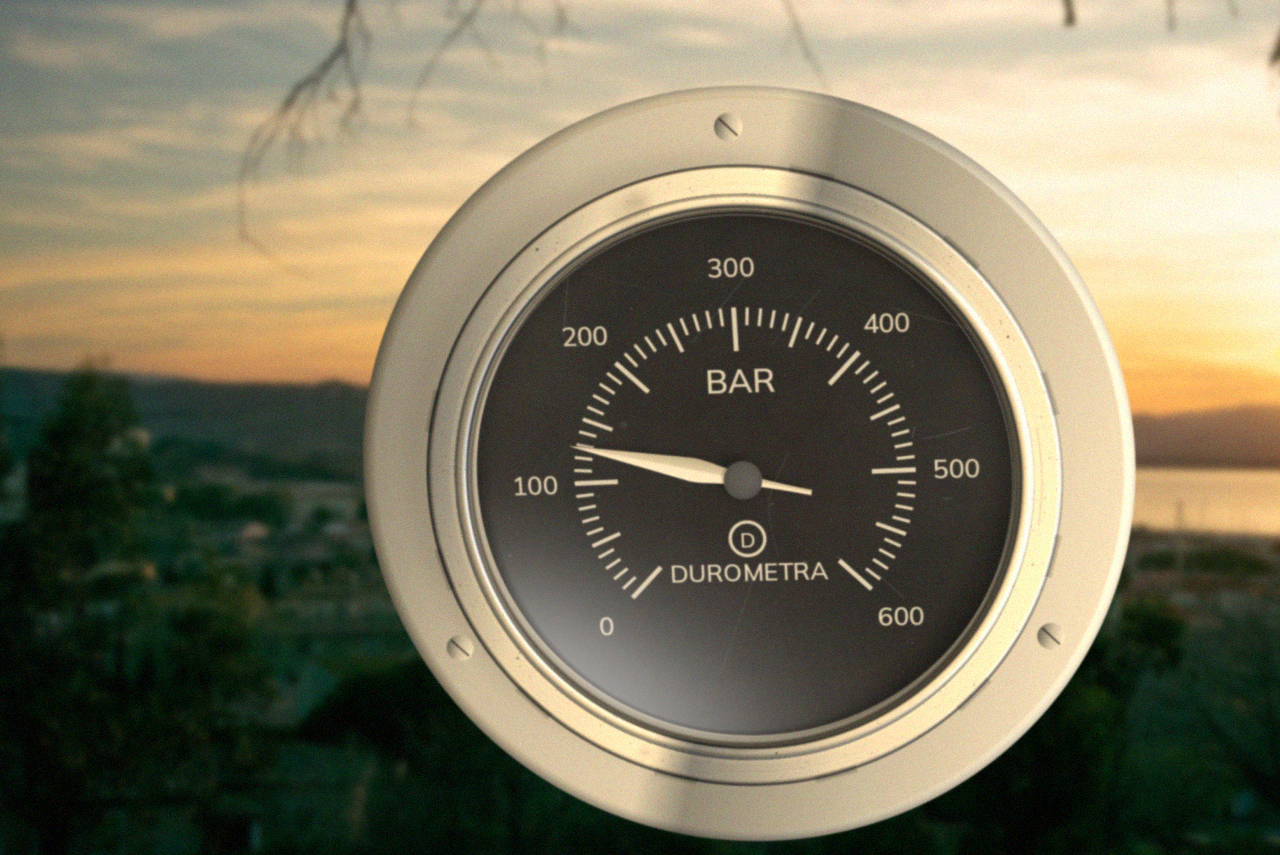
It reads value=130 unit=bar
